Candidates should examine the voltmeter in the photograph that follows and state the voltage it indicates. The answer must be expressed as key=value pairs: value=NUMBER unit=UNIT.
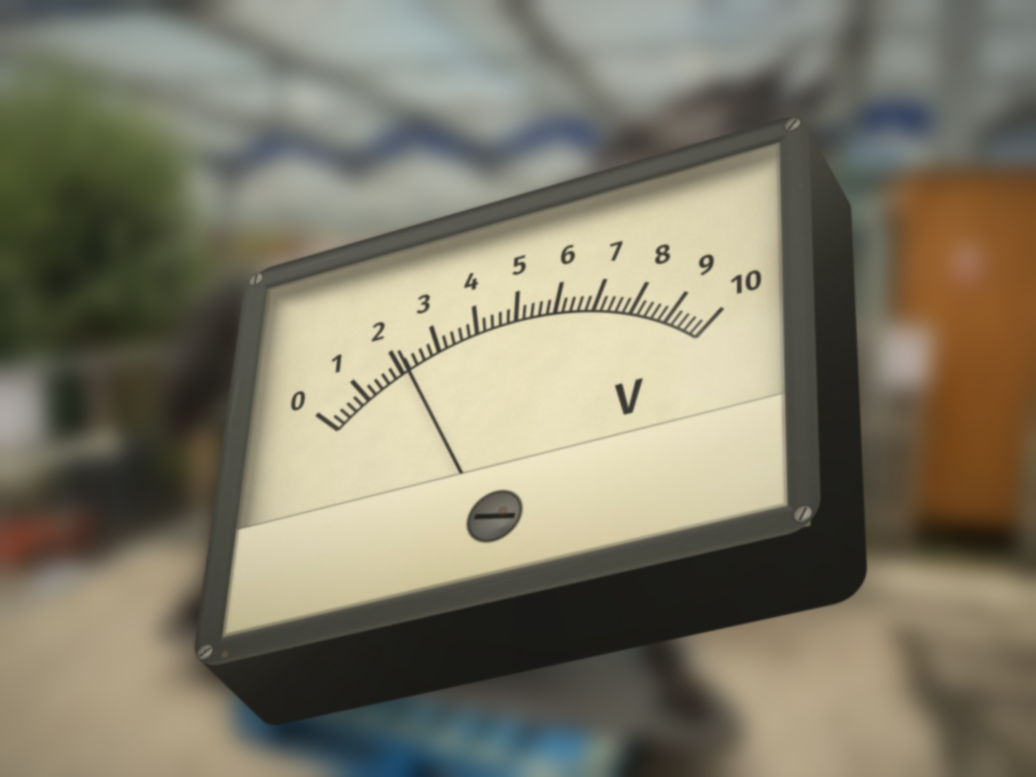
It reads value=2.2 unit=V
